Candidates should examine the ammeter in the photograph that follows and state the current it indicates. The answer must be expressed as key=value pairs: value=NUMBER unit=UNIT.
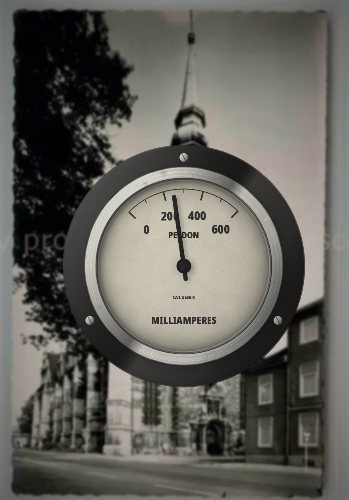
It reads value=250 unit=mA
